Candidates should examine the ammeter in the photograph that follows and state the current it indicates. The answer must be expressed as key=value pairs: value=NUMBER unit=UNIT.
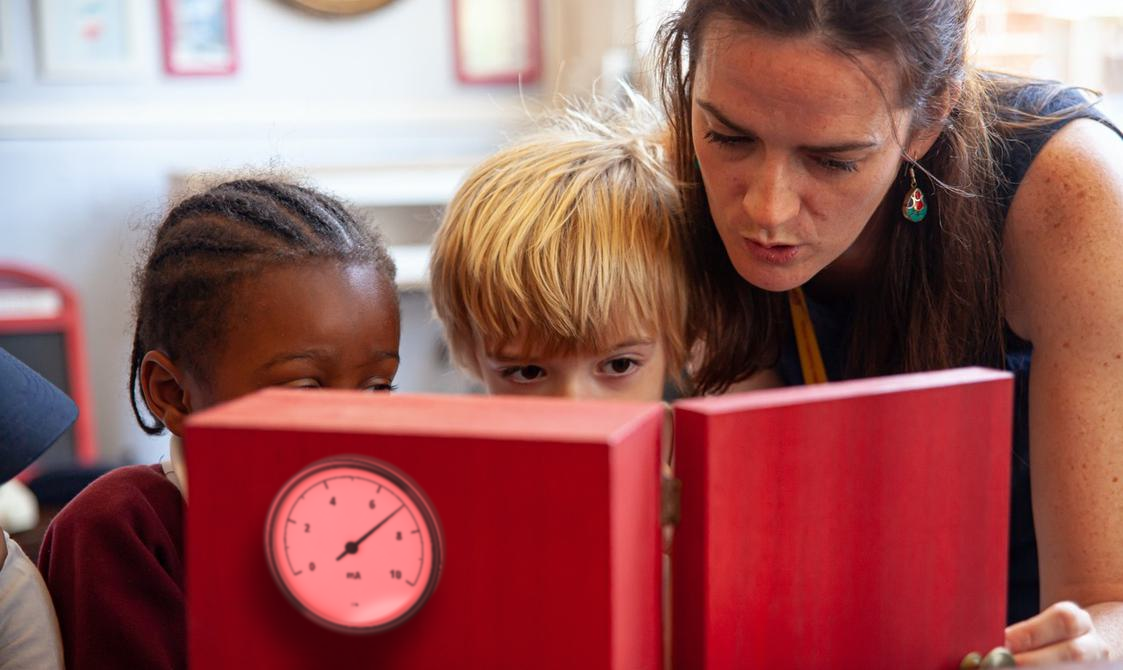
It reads value=7 unit=mA
